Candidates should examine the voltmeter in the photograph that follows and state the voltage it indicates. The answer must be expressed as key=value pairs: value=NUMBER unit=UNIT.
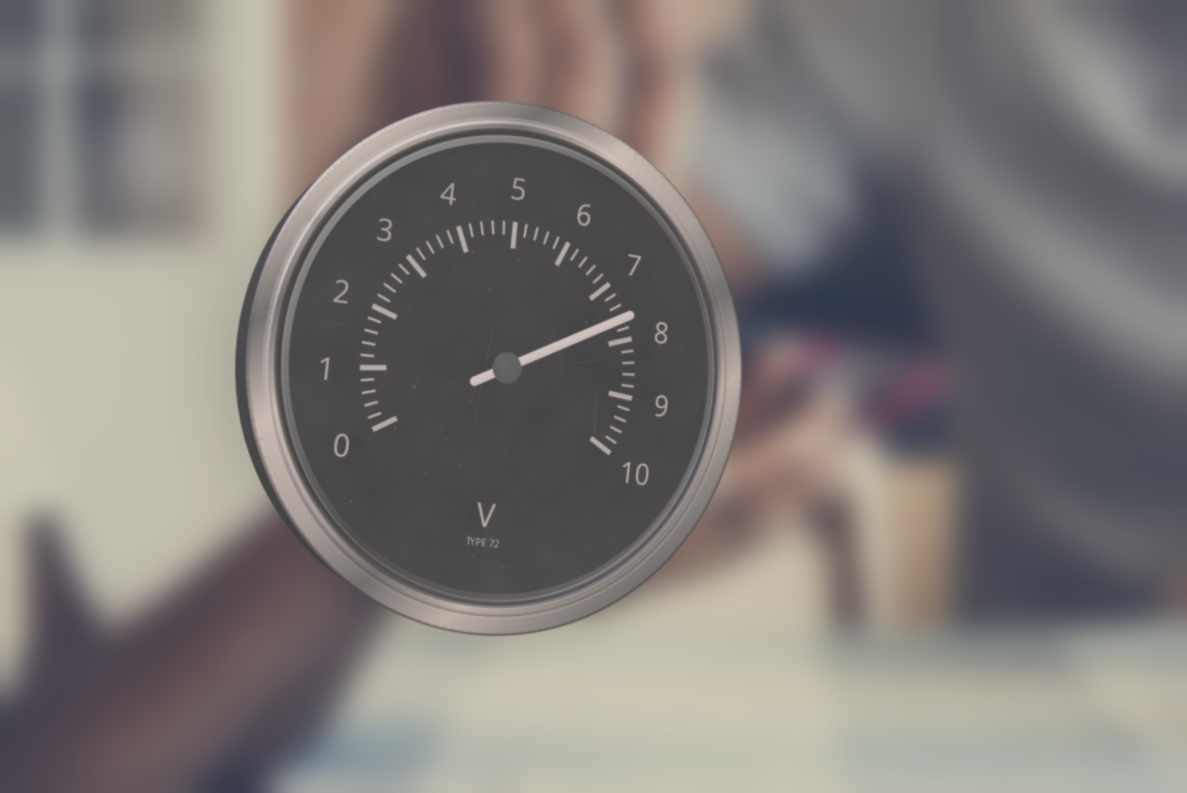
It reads value=7.6 unit=V
